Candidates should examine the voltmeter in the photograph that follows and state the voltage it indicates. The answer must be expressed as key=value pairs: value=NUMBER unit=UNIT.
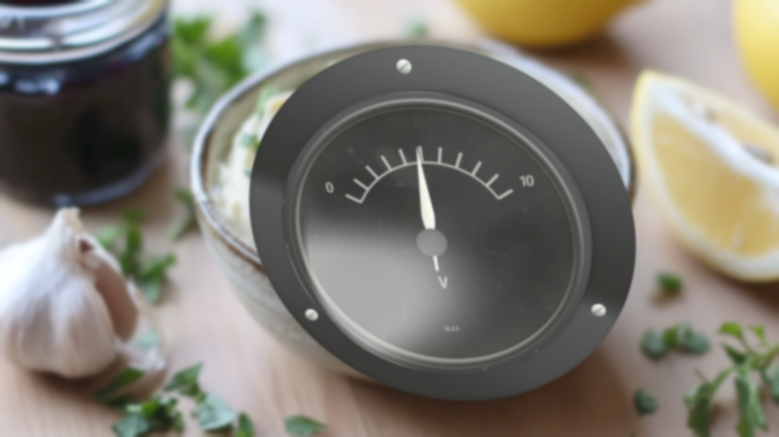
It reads value=5 unit=V
